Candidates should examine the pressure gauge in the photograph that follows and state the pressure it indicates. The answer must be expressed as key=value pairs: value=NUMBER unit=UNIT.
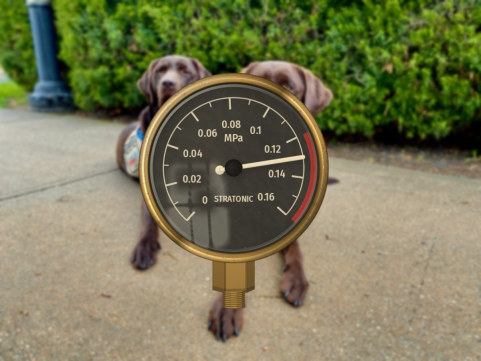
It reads value=0.13 unit=MPa
